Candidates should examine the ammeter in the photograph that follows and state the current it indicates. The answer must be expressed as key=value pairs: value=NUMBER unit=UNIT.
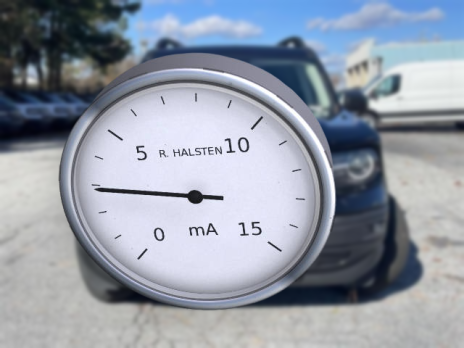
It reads value=3 unit=mA
